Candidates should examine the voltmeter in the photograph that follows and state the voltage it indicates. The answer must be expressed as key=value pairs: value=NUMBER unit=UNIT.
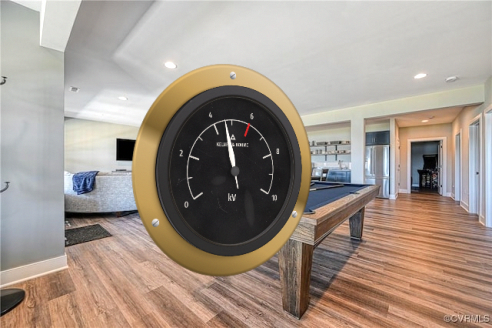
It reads value=4.5 unit=kV
